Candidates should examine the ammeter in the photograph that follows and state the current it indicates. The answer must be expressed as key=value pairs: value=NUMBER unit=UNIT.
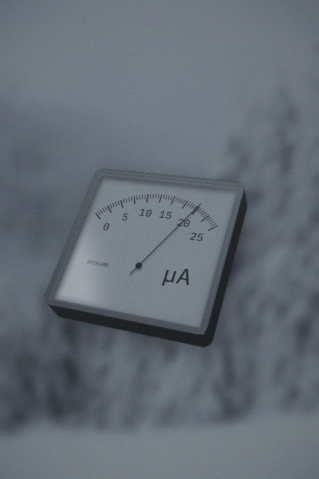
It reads value=20 unit=µA
